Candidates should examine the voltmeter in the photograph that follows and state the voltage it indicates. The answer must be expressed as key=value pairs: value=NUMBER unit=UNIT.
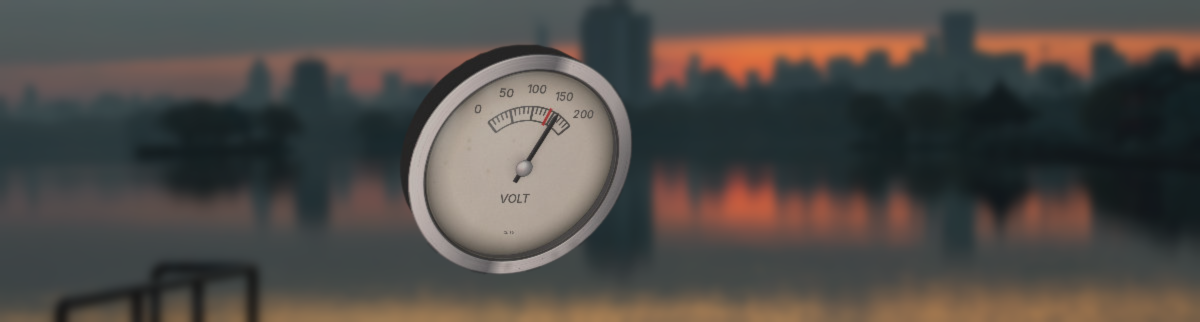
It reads value=150 unit=V
